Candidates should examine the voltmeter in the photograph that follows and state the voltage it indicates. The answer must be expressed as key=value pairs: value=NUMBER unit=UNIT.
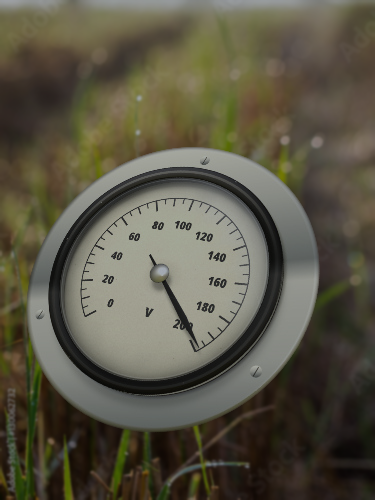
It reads value=197.5 unit=V
